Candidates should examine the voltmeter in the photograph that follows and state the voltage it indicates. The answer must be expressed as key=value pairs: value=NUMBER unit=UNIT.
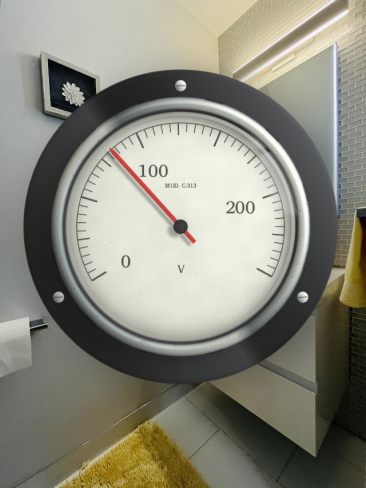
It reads value=82.5 unit=V
